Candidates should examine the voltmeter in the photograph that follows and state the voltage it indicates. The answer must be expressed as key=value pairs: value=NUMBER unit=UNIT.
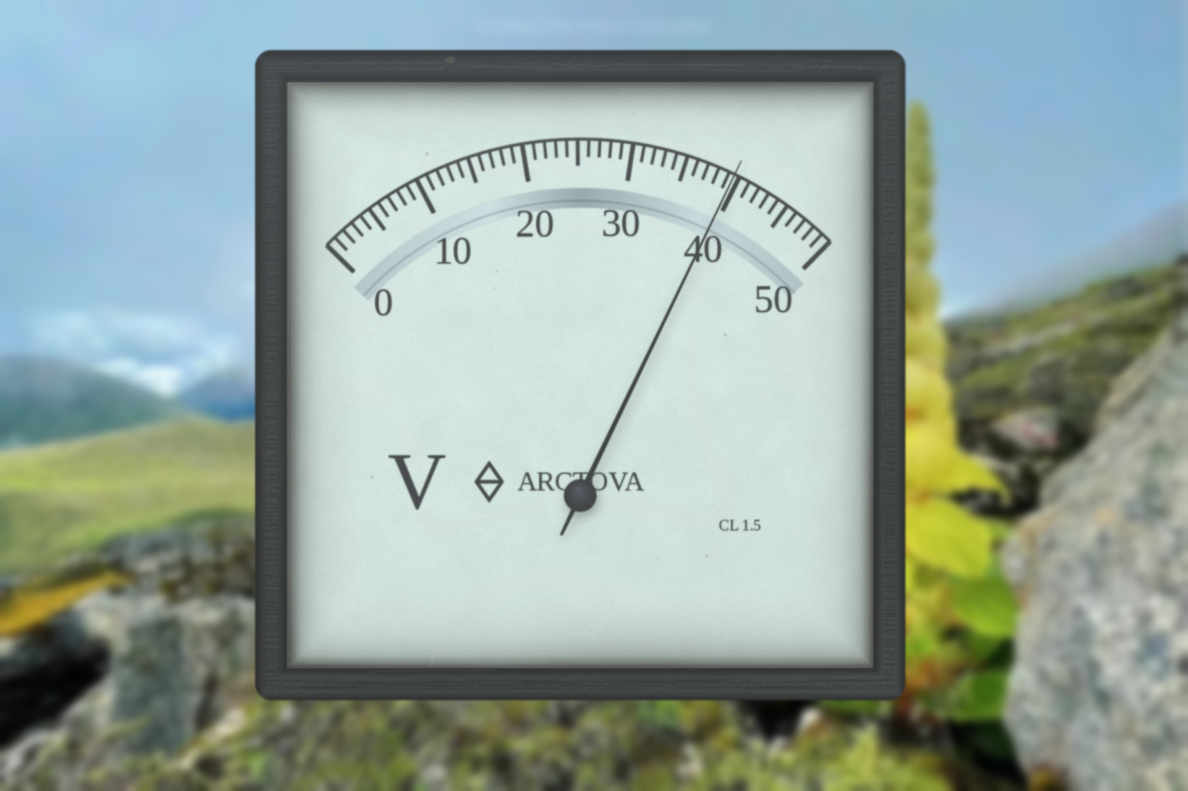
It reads value=39.5 unit=V
